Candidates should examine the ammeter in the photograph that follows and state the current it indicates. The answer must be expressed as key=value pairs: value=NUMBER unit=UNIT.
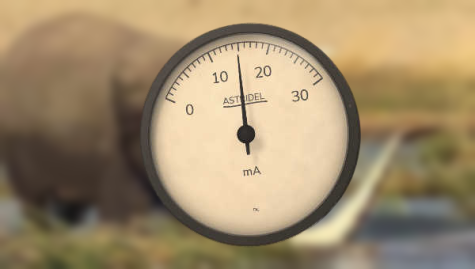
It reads value=15 unit=mA
